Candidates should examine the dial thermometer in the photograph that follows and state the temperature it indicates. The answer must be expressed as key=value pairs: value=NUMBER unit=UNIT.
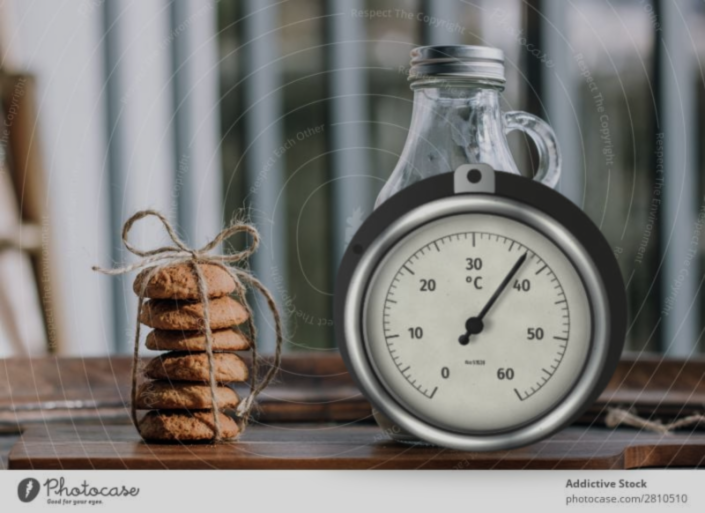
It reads value=37 unit=°C
